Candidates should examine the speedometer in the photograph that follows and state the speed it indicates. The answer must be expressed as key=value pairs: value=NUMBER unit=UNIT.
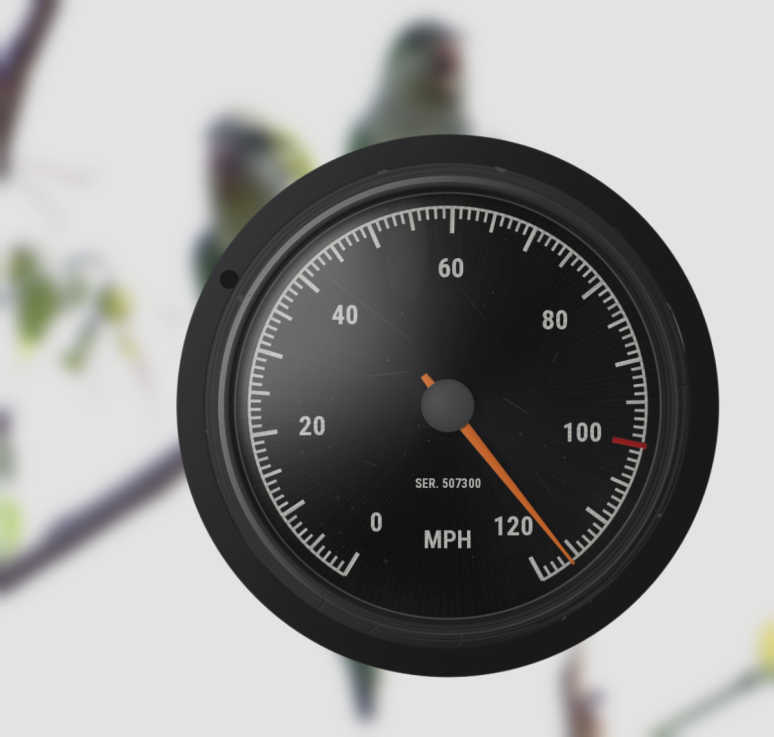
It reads value=116 unit=mph
